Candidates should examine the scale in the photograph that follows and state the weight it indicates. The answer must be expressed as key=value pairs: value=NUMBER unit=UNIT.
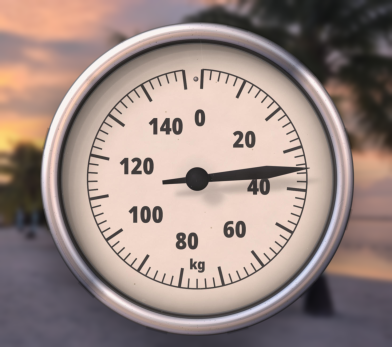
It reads value=35 unit=kg
